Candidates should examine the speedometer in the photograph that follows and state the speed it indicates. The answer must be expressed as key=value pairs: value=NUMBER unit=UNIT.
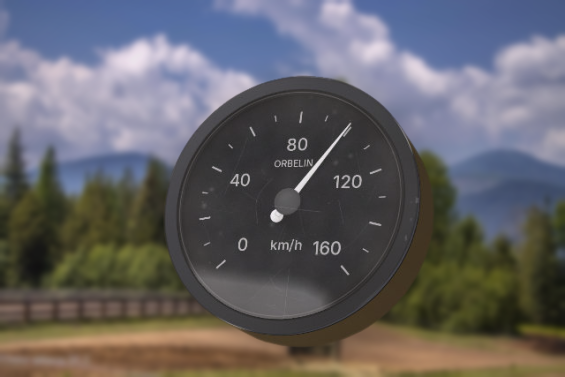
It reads value=100 unit=km/h
